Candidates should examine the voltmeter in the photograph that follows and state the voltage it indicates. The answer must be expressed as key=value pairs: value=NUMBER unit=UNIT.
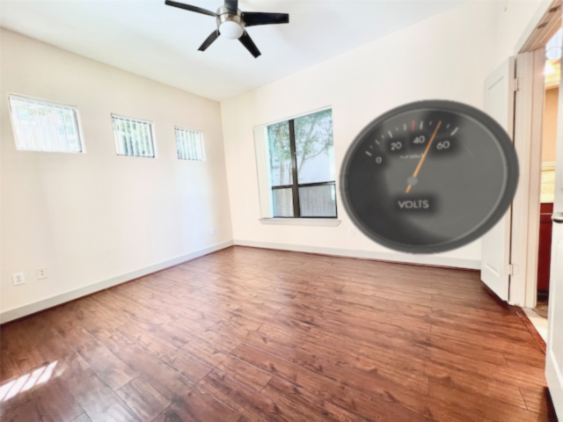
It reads value=50 unit=V
